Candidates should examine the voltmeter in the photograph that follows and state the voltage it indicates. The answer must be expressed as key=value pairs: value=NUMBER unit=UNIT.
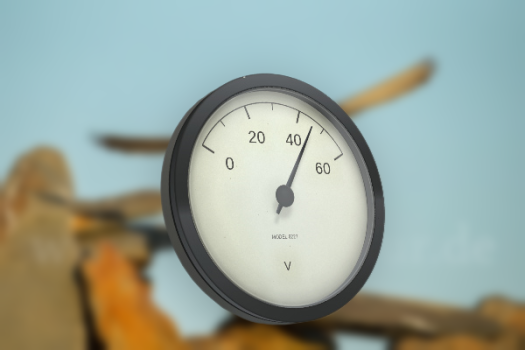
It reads value=45 unit=V
